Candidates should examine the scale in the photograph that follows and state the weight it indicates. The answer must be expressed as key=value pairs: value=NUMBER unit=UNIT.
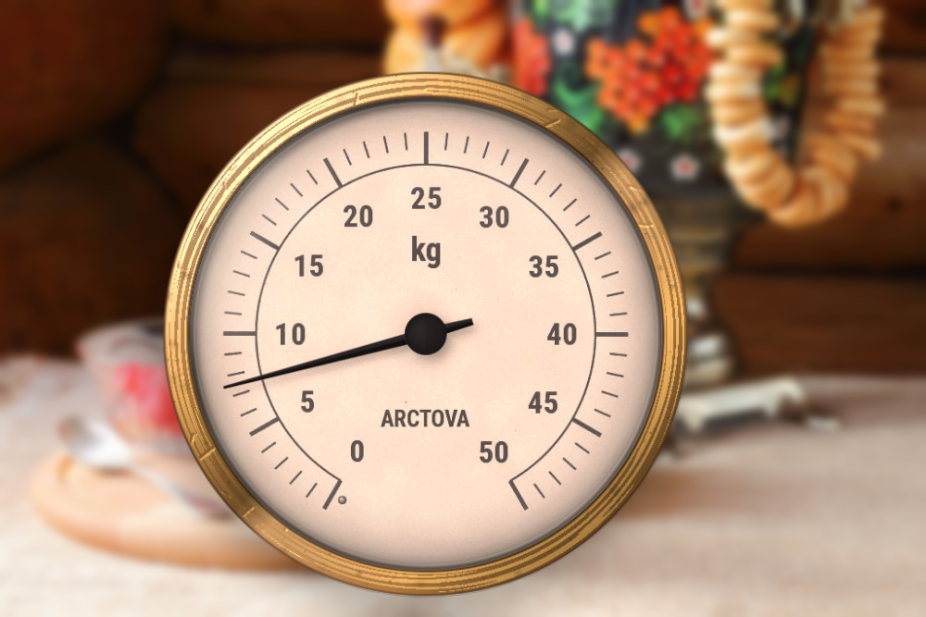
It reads value=7.5 unit=kg
